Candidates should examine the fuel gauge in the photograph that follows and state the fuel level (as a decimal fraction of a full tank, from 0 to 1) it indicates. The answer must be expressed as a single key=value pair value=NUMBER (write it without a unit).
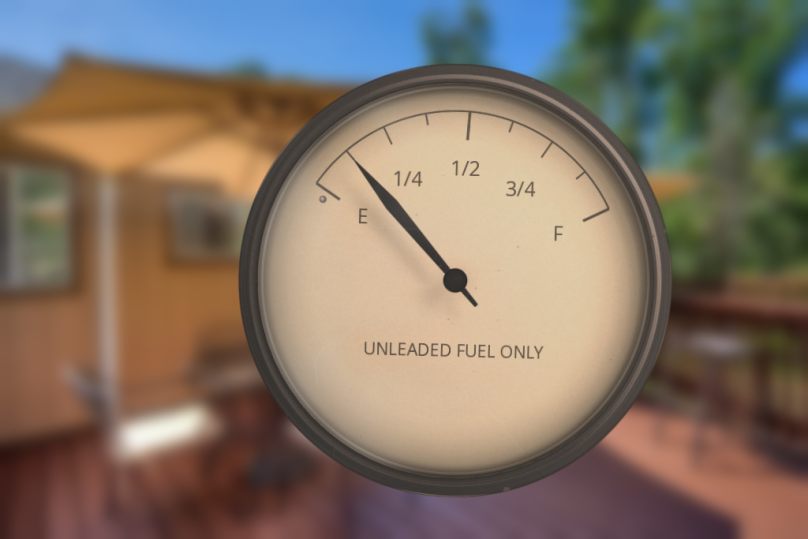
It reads value=0.125
